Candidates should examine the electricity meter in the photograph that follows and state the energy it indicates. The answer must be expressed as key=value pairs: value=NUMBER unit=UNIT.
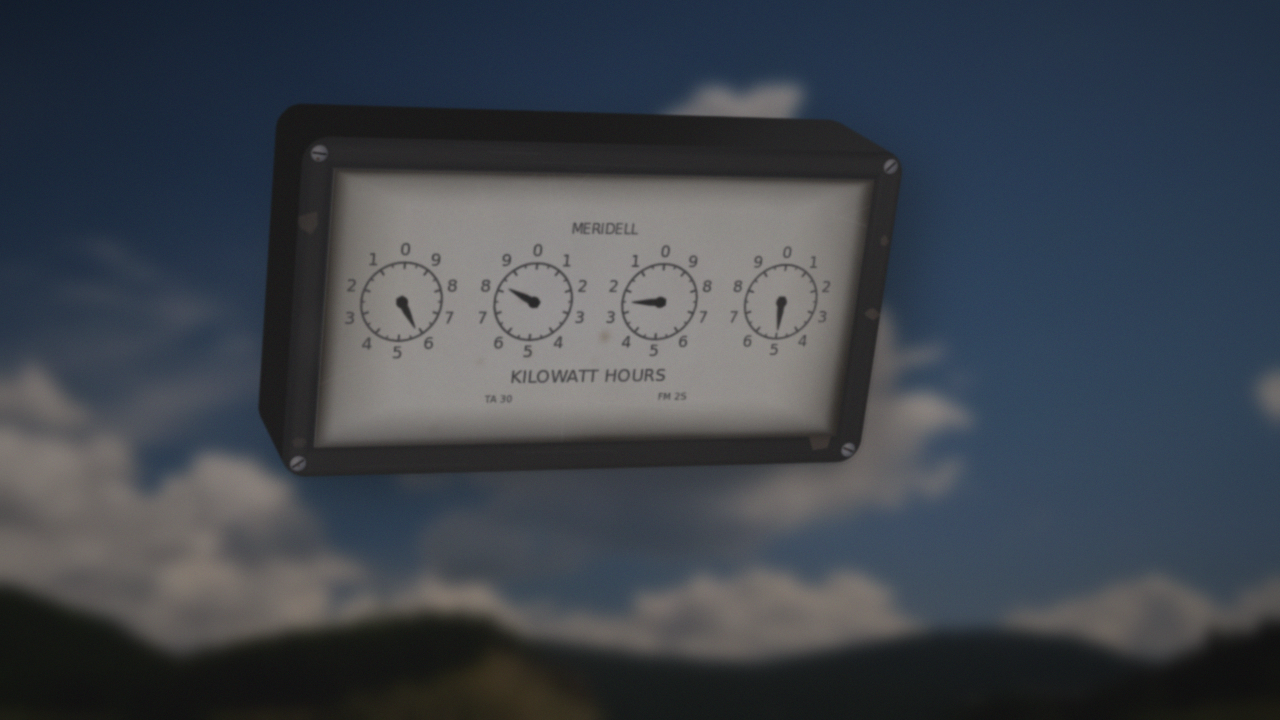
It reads value=5825 unit=kWh
